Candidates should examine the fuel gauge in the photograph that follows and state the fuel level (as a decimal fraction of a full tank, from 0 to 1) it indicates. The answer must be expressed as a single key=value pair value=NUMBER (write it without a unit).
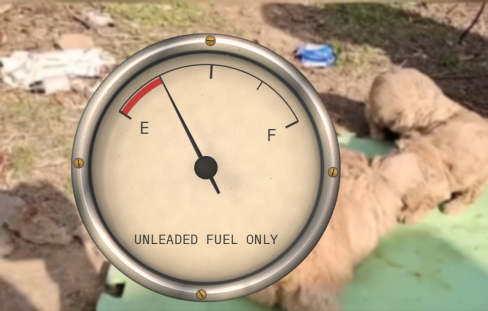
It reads value=0.25
